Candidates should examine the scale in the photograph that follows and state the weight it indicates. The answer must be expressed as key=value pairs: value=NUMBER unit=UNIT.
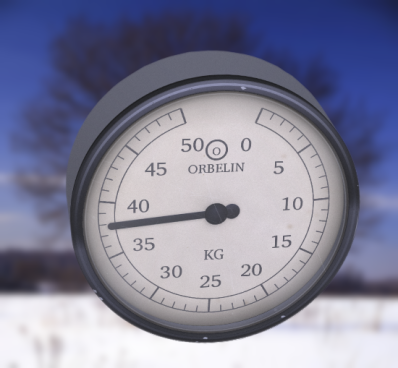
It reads value=38 unit=kg
